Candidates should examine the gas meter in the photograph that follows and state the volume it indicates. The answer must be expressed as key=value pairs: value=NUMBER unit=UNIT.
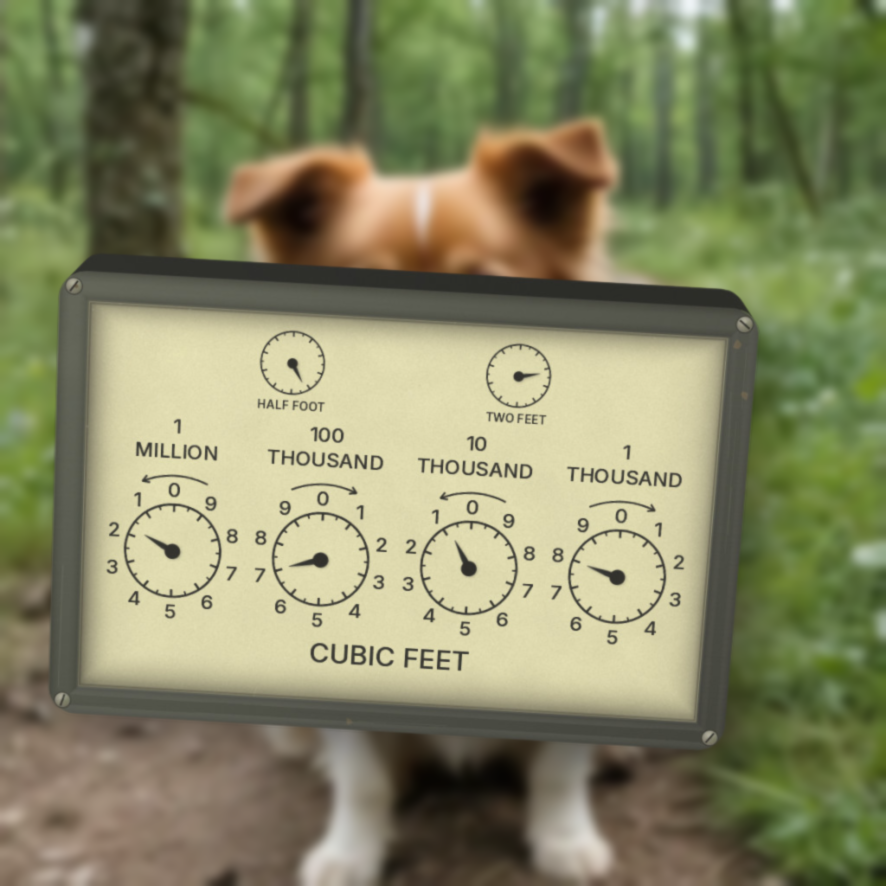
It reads value=170800 unit=ft³
